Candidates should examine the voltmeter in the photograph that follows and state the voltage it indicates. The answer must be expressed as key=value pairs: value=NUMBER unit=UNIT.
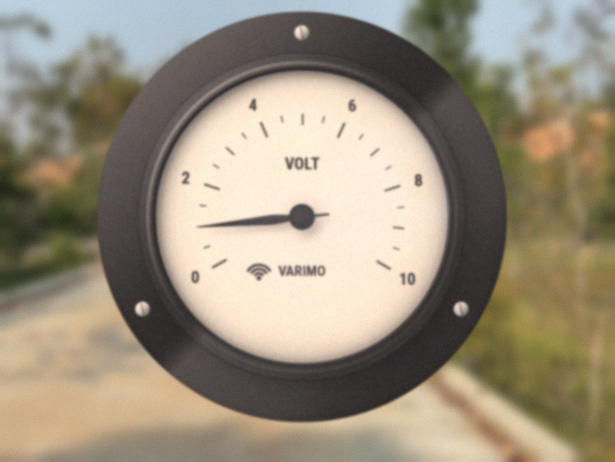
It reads value=1 unit=V
